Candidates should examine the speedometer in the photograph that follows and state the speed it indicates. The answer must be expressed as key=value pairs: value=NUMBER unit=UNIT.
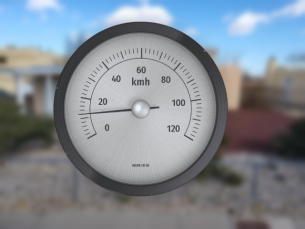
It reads value=12 unit=km/h
